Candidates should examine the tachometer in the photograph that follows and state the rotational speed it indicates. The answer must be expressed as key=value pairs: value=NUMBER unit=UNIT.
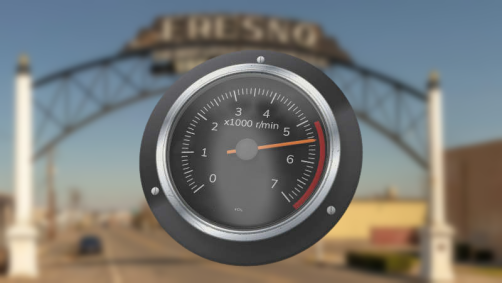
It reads value=5500 unit=rpm
